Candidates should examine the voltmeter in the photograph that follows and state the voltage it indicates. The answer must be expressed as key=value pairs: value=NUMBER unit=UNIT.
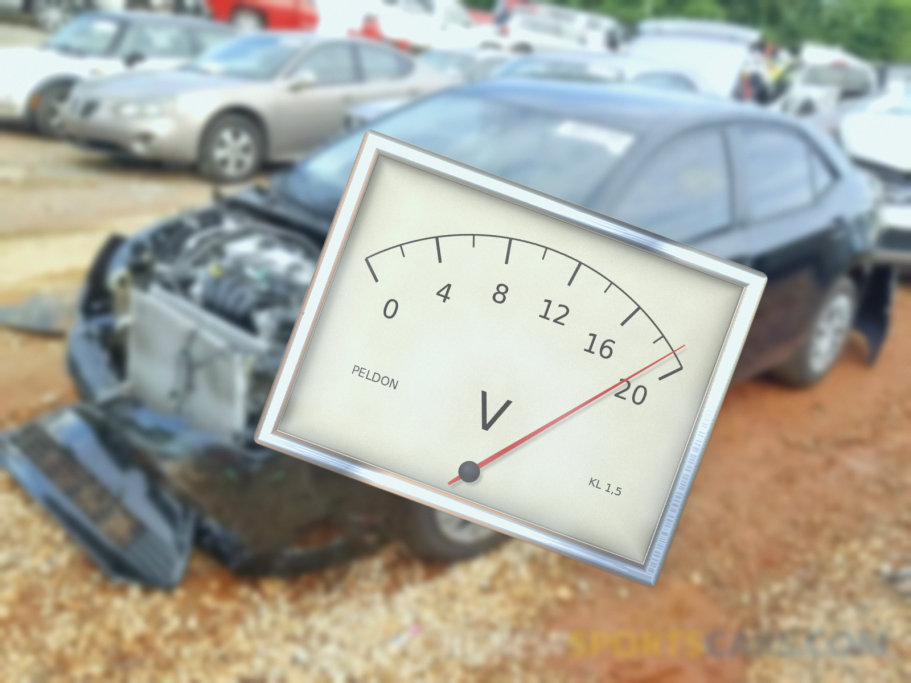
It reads value=19 unit=V
